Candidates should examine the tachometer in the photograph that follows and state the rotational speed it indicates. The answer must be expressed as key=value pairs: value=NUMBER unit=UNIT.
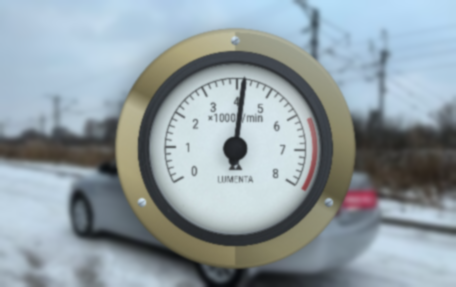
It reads value=4200 unit=rpm
